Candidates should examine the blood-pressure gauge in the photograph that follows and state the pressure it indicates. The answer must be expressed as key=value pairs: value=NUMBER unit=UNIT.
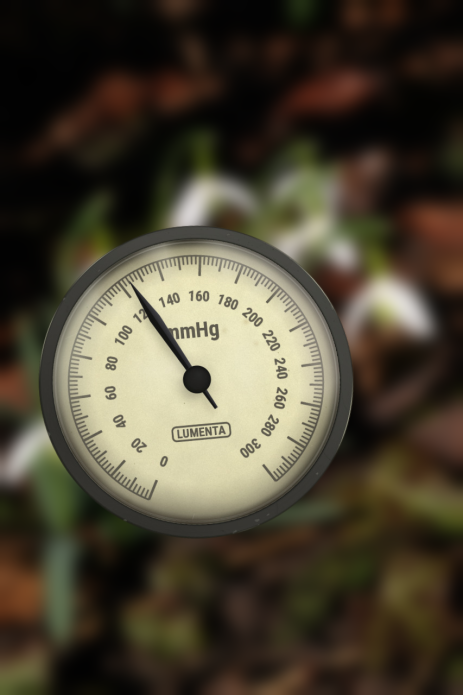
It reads value=124 unit=mmHg
